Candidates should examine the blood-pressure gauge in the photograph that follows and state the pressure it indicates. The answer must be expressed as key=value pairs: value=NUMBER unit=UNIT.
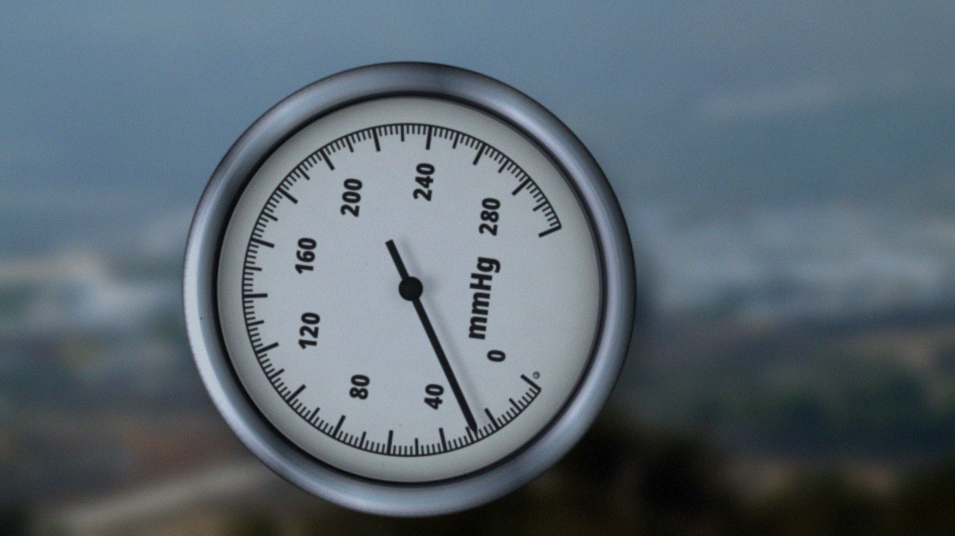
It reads value=28 unit=mmHg
